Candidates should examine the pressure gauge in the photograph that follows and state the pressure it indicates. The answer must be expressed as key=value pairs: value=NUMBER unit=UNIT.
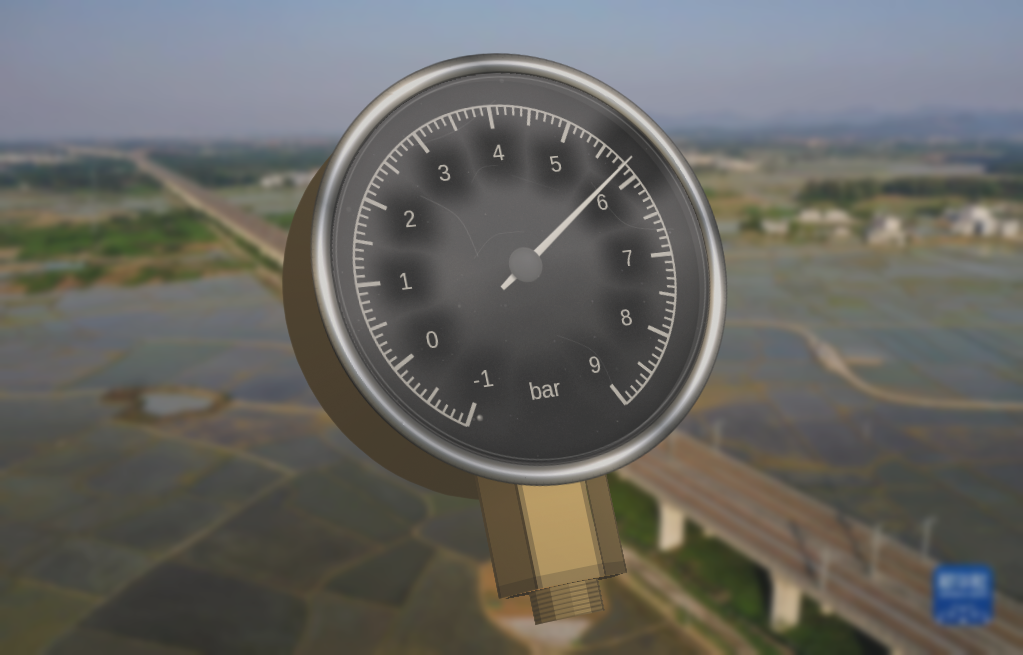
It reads value=5.8 unit=bar
